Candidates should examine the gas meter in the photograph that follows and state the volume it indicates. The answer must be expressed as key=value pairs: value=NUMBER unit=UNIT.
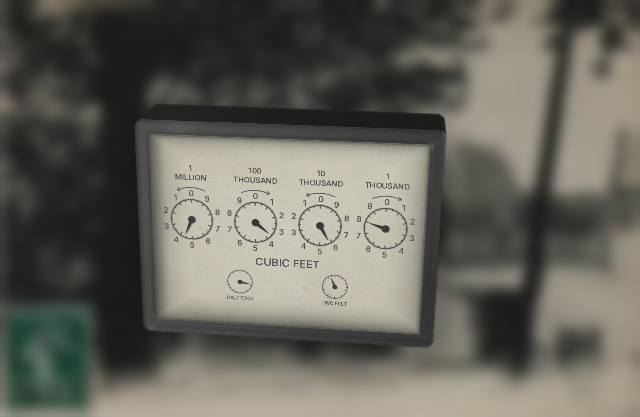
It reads value=435800 unit=ft³
